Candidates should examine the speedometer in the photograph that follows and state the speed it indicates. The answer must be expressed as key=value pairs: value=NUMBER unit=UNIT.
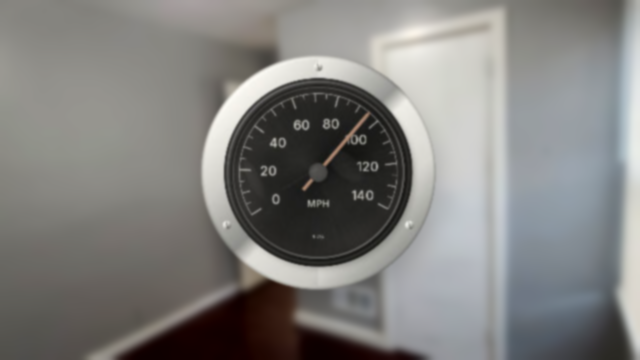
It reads value=95 unit=mph
